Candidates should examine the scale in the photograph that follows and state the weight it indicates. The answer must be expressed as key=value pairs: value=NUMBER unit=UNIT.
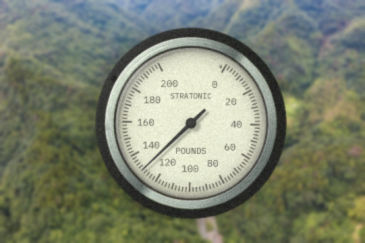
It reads value=130 unit=lb
